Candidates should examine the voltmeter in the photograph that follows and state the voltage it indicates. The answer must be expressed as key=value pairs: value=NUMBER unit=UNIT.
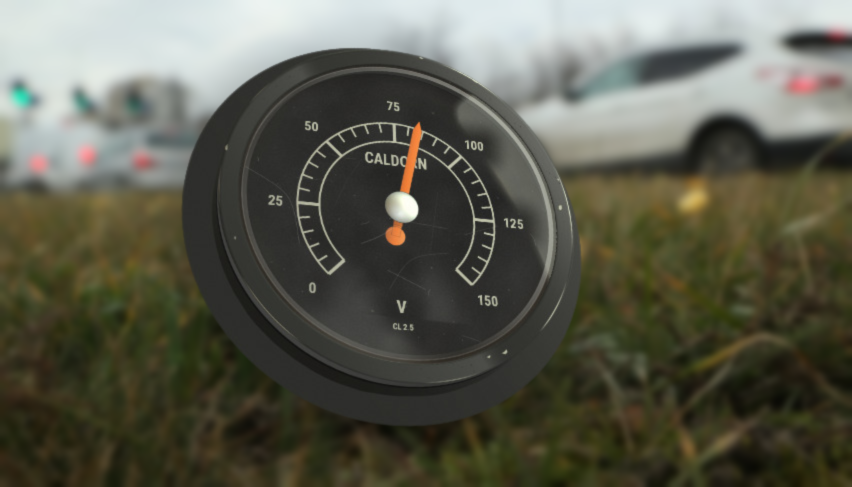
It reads value=82.5 unit=V
